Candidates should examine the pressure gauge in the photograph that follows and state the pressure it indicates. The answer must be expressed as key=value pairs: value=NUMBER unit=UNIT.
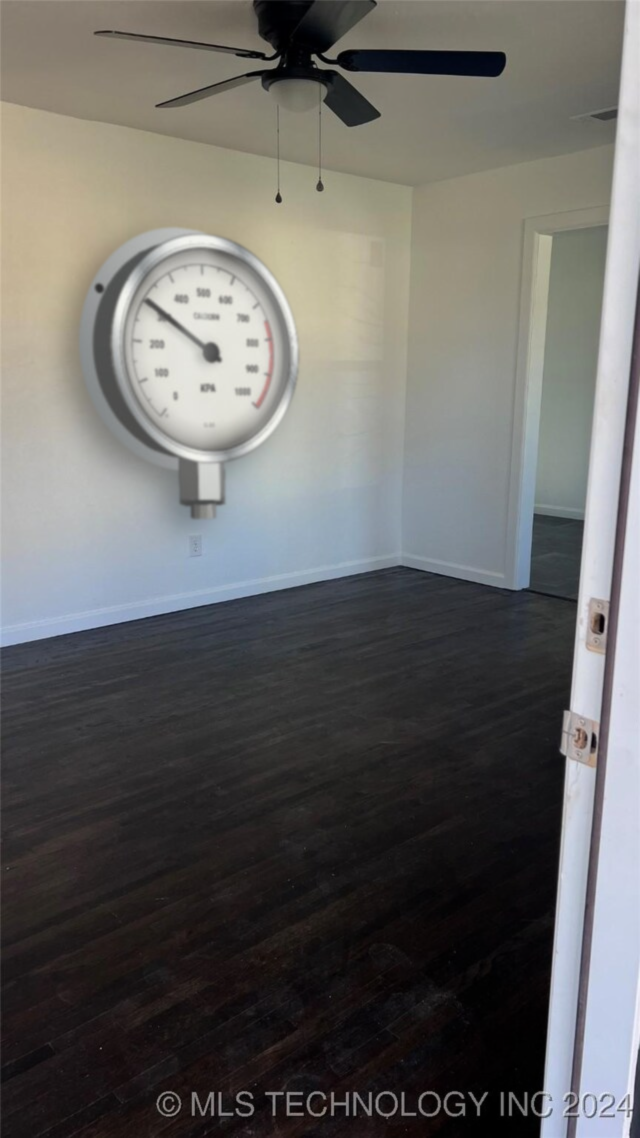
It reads value=300 unit=kPa
